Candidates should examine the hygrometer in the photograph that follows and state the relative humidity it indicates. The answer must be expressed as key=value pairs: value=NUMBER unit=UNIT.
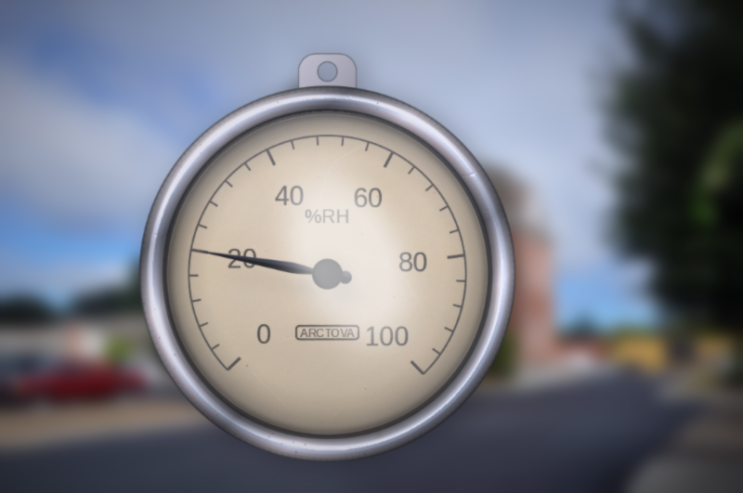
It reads value=20 unit=%
